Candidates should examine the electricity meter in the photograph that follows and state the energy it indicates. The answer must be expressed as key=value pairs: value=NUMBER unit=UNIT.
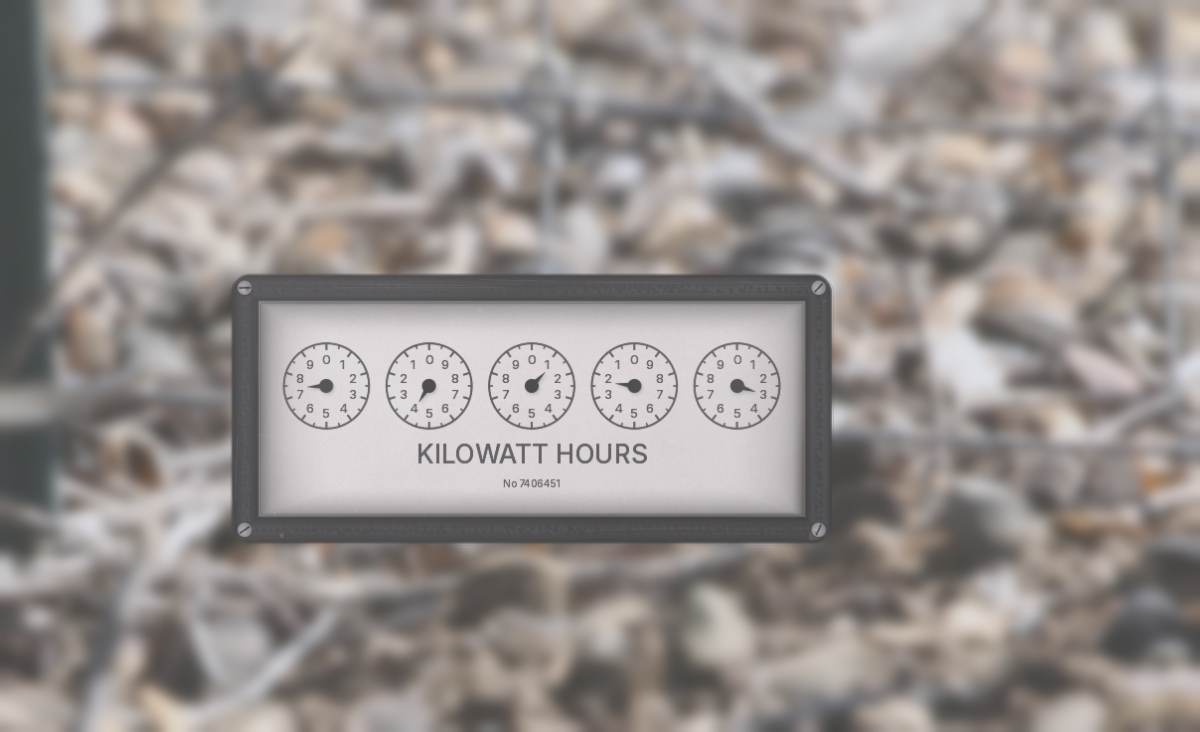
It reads value=74123 unit=kWh
